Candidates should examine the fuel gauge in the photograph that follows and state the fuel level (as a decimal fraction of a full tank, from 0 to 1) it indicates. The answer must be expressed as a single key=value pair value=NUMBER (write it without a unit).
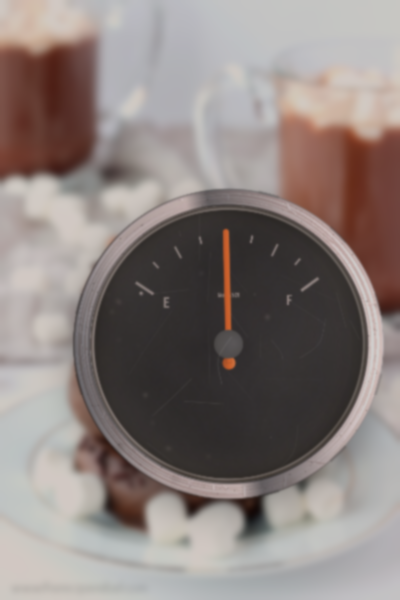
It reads value=0.5
